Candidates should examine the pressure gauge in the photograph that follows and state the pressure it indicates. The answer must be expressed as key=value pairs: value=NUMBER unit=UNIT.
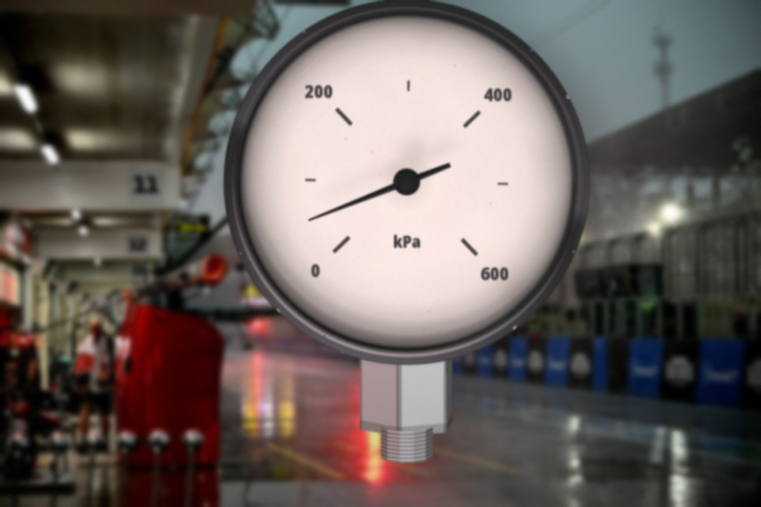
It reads value=50 unit=kPa
